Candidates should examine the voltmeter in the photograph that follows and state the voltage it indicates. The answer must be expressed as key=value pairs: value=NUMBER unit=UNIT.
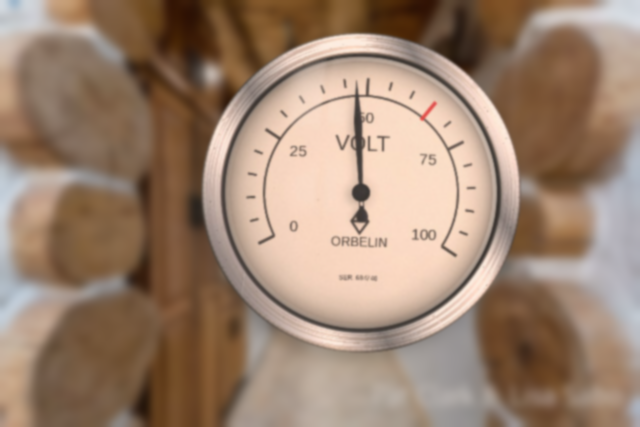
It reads value=47.5 unit=V
